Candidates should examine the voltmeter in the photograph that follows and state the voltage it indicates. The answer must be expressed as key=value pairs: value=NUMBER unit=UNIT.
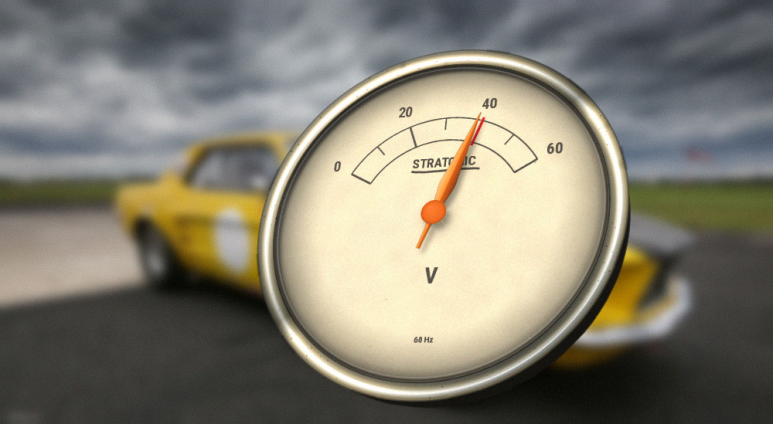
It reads value=40 unit=V
